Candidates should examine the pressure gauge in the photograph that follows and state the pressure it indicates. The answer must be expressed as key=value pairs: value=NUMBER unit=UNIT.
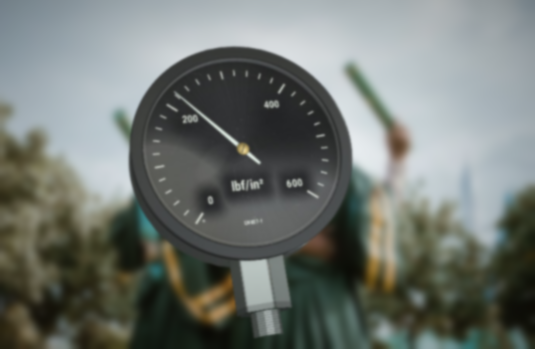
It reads value=220 unit=psi
